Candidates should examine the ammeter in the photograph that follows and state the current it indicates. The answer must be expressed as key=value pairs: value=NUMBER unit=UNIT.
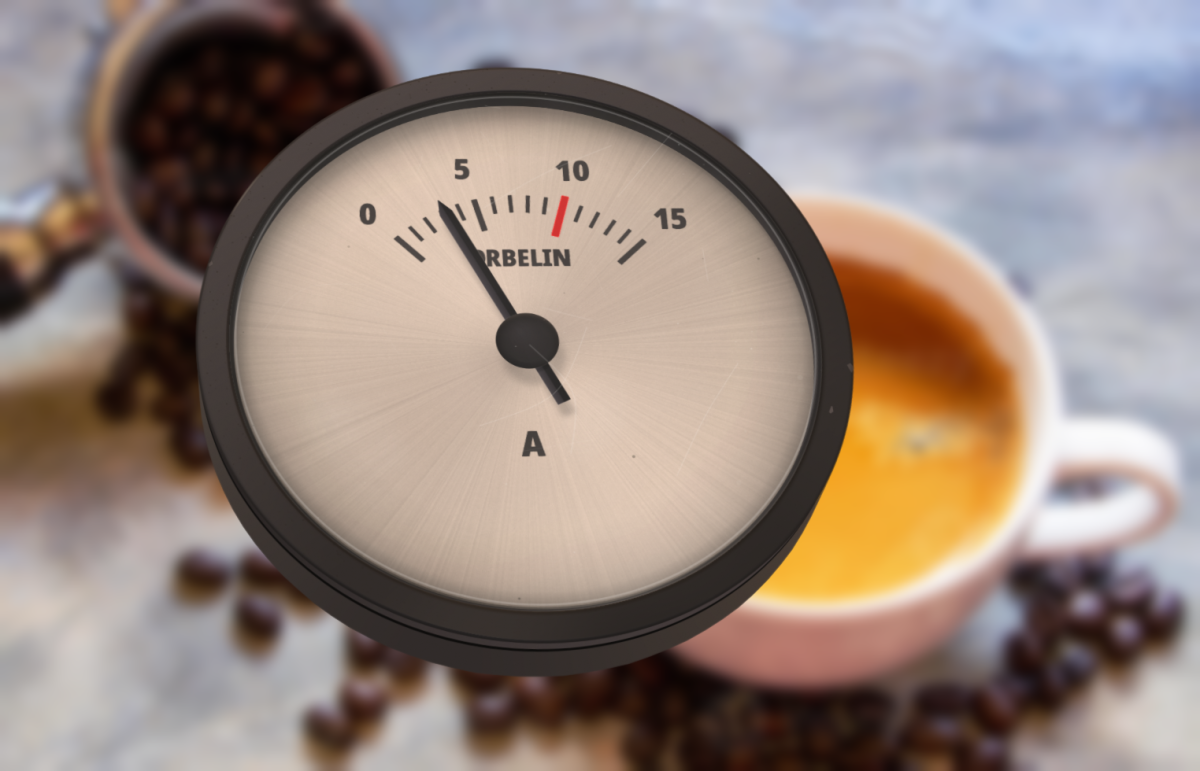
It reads value=3 unit=A
